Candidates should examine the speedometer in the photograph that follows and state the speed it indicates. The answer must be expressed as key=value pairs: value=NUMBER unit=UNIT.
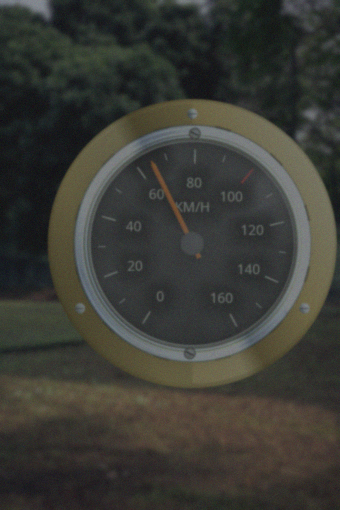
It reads value=65 unit=km/h
